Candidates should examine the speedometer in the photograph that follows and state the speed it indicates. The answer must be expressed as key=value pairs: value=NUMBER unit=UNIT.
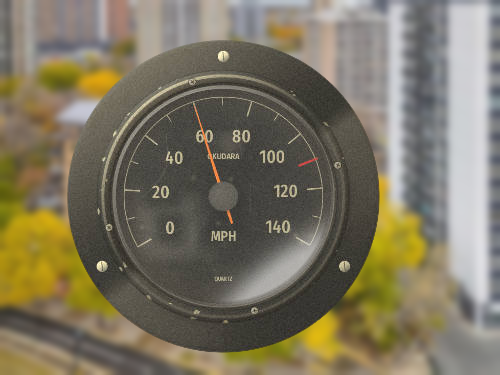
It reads value=60 unit=mph
